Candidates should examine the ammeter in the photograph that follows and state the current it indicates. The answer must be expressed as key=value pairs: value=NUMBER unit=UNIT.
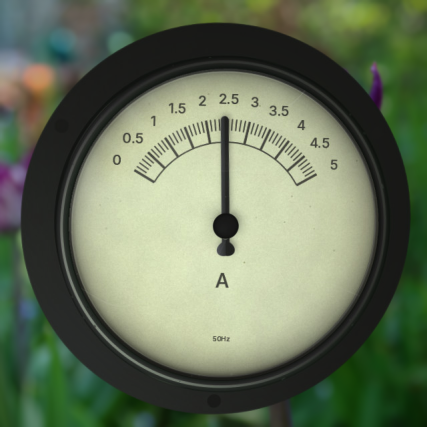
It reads value=2.4 unit=A
